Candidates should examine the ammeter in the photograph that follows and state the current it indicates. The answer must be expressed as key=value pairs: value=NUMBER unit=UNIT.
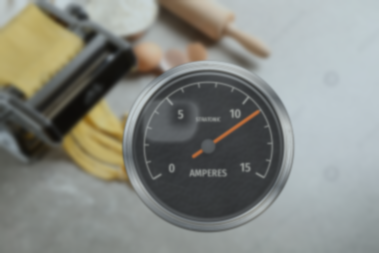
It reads value=11 unit=A
